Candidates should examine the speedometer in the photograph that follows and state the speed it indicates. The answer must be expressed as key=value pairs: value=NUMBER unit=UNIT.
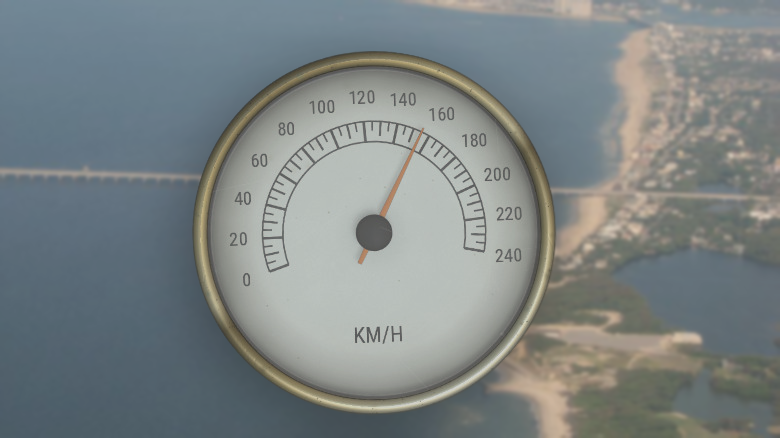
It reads value=155 unit=km/h
